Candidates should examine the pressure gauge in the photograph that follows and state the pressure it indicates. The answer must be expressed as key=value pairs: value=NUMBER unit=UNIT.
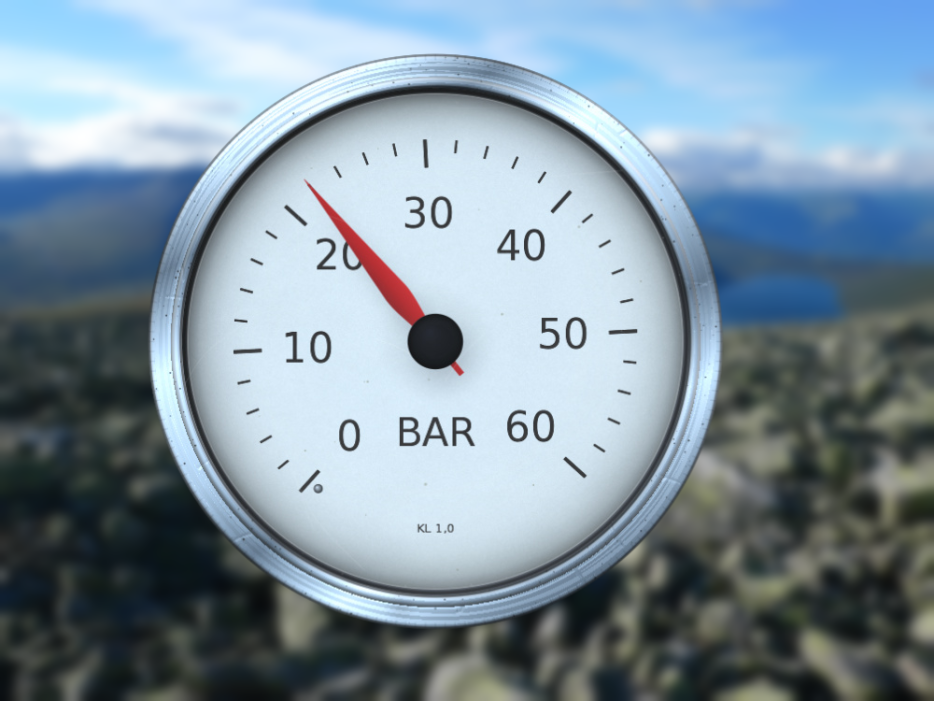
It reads value=22 unit=bar
